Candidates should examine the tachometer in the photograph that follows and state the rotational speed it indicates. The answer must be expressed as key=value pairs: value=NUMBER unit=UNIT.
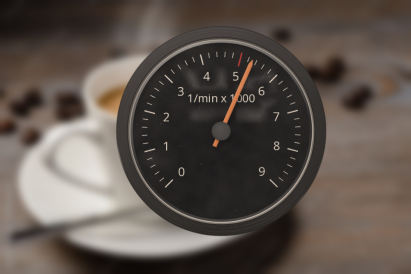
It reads value=5300 unit=rpm
